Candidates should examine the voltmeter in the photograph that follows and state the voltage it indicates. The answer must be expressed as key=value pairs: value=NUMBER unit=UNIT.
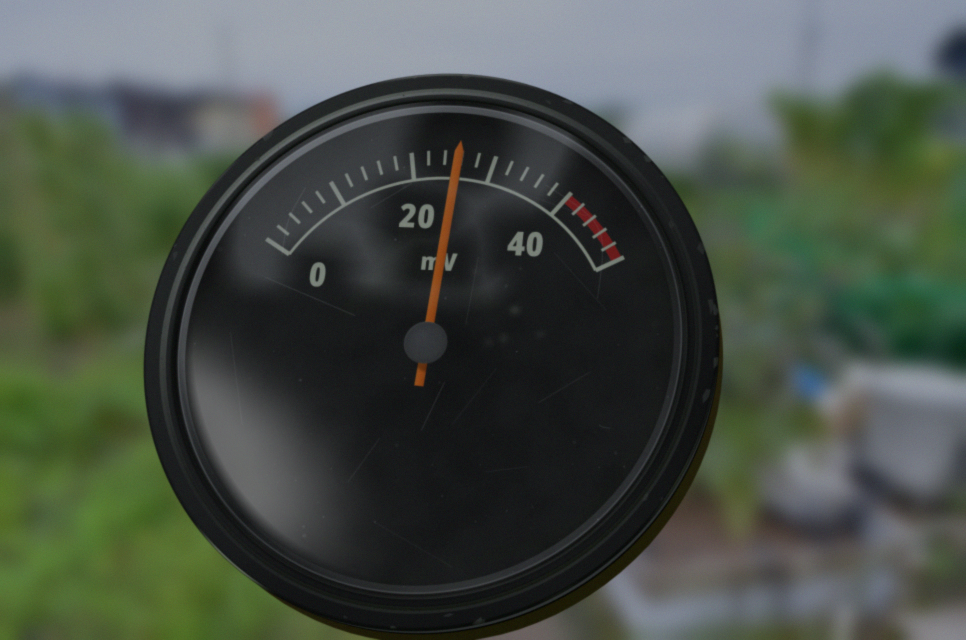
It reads value=26 unit=mV
